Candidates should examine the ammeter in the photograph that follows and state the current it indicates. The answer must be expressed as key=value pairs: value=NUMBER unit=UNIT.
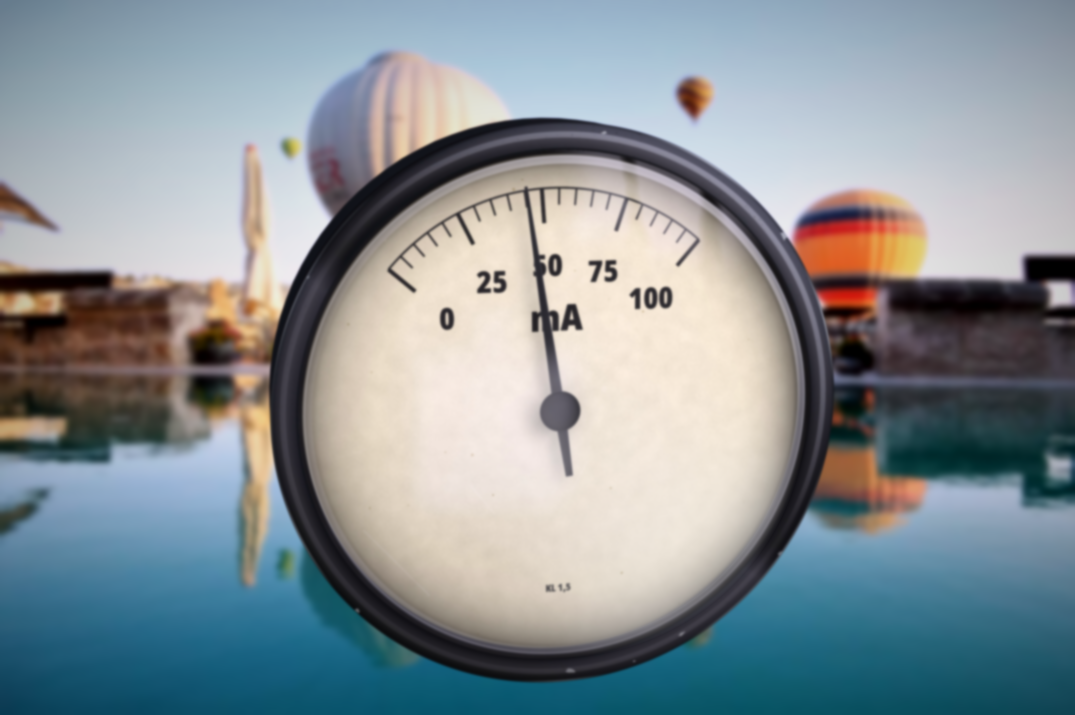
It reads value=45 unit=mA
